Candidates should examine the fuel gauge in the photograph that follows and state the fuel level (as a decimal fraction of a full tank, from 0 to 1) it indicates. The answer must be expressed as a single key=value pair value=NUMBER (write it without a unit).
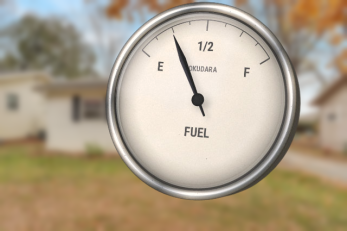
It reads value=0.25
